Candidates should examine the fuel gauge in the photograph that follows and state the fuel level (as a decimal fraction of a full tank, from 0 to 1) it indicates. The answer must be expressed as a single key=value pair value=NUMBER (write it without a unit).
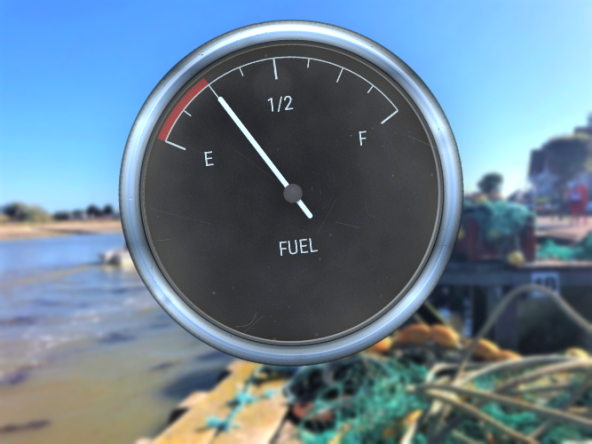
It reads value=0.25
